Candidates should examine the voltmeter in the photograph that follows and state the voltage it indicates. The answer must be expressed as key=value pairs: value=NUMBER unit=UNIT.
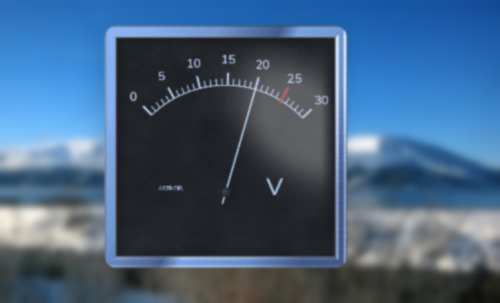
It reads value=20 unit=V
